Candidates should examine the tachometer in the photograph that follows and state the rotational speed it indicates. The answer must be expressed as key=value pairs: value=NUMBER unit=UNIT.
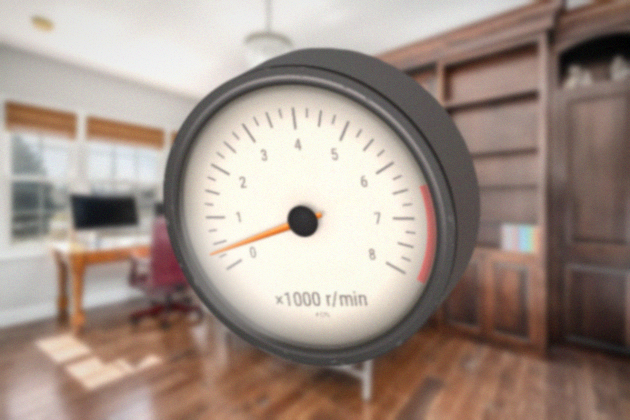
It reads value=375 unit=rpm
